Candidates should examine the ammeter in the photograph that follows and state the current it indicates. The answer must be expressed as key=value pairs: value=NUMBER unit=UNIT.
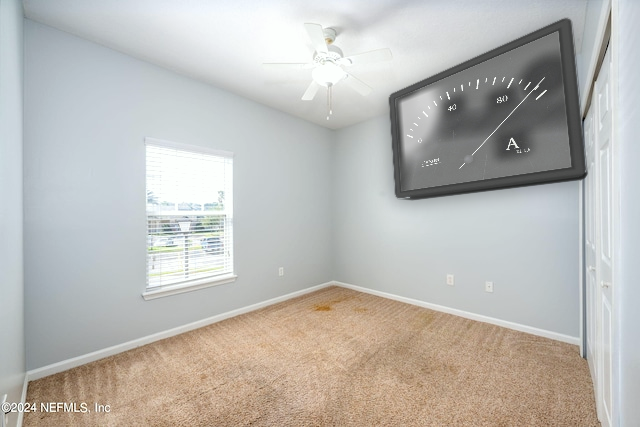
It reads value=95 unit=A
